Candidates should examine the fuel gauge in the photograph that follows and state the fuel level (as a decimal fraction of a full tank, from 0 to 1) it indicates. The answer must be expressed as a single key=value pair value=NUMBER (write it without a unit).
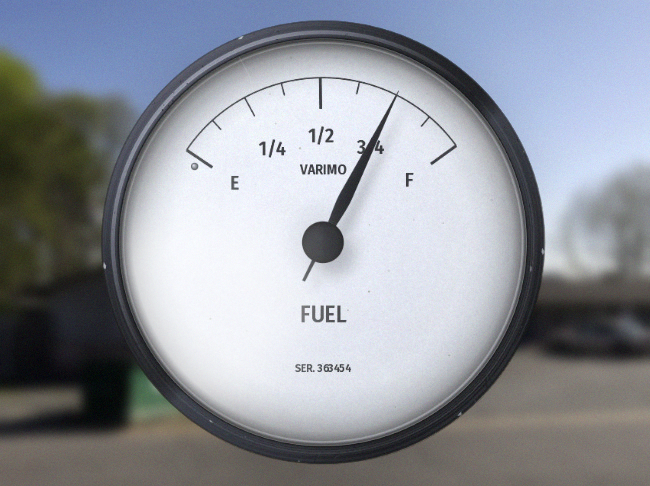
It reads value=0.75
